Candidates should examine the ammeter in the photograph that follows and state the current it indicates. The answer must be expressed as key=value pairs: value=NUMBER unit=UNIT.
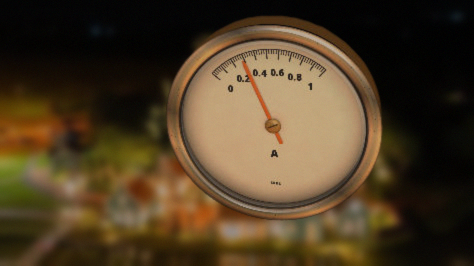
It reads value=0.3 unit=A
